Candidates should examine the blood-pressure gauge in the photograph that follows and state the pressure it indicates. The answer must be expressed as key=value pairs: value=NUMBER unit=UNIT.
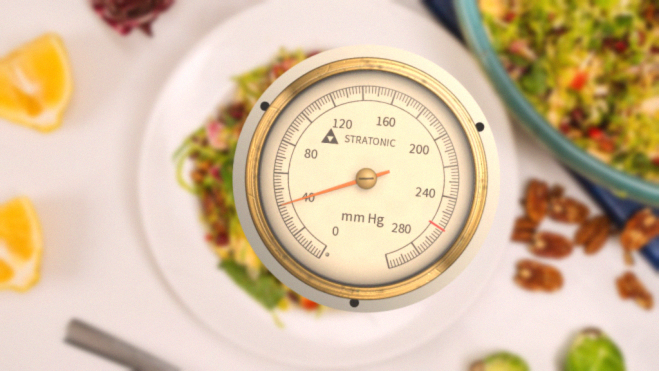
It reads value=40 unit=mmHg
